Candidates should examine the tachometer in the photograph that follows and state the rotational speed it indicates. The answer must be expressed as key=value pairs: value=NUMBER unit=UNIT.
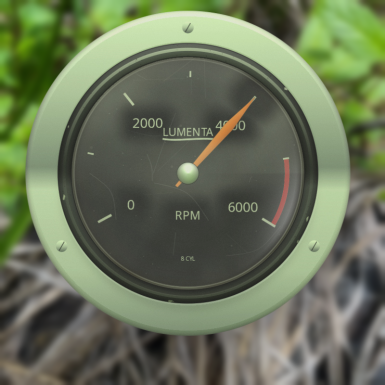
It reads value=4000 unit=rpm
